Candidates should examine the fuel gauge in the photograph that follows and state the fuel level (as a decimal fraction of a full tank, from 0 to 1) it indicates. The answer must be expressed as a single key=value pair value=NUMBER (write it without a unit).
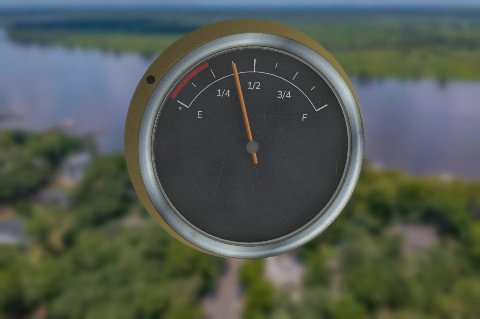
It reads value=0.375
